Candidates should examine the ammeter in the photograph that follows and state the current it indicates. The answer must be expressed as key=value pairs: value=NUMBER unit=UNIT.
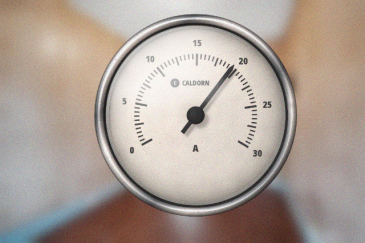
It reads value=19.5 unit=A
